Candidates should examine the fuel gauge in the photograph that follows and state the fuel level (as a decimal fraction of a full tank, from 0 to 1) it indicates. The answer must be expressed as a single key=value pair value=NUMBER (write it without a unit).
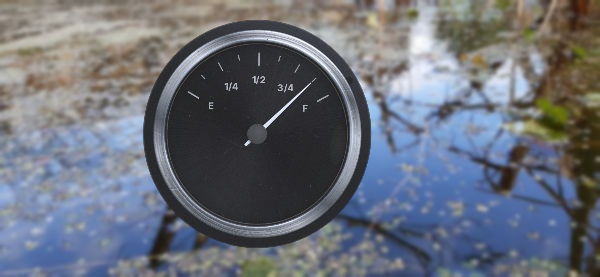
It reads value=0.875
